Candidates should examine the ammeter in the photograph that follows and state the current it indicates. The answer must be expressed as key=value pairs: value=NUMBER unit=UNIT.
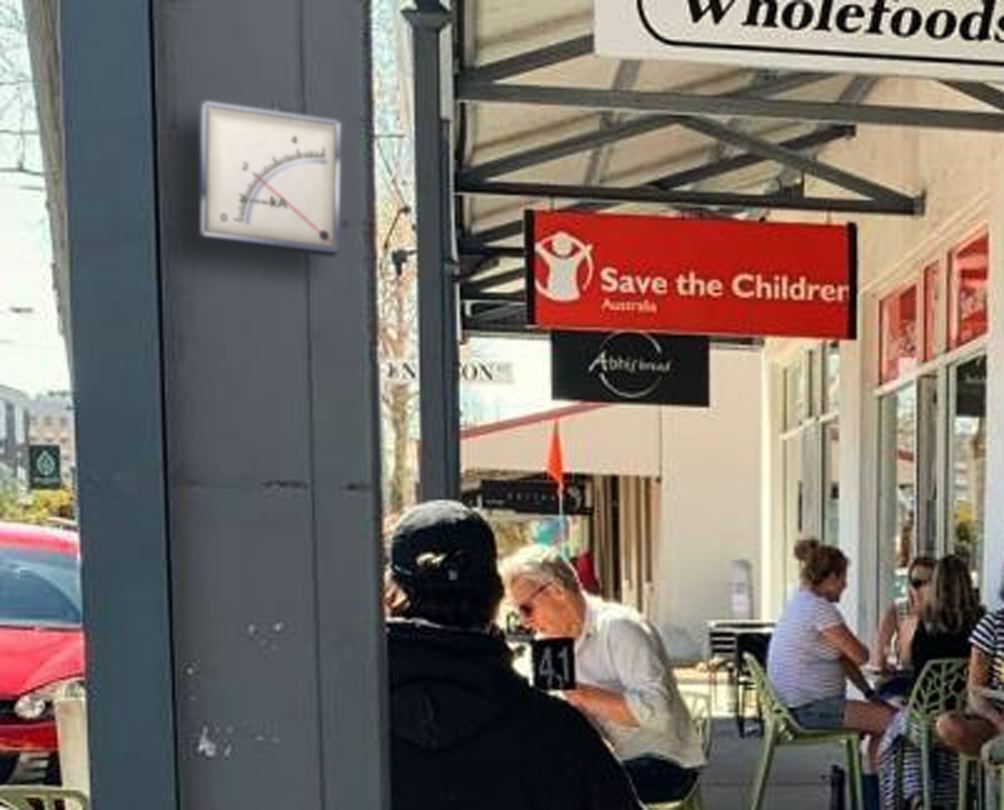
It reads value=2 unit=kA
